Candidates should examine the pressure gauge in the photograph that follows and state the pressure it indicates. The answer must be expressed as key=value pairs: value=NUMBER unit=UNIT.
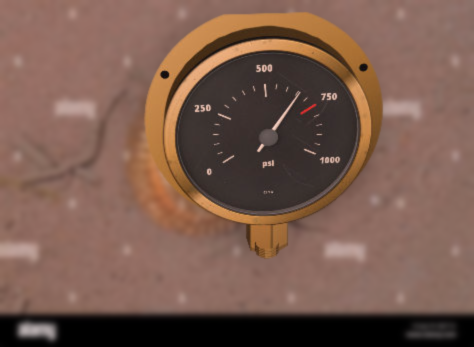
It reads value=650 unit=psi
